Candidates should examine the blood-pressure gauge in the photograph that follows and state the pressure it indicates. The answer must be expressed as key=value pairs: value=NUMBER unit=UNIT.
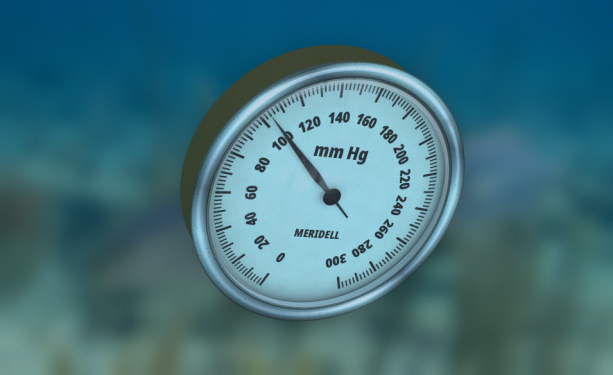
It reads value=104 unit=mmHg
